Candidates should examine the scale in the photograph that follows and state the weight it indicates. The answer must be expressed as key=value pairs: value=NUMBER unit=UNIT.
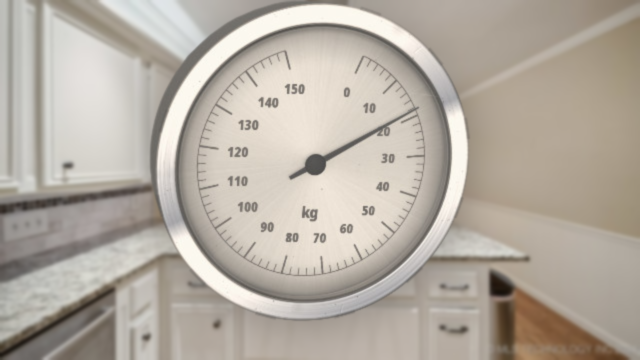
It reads value=18 unit=kg
